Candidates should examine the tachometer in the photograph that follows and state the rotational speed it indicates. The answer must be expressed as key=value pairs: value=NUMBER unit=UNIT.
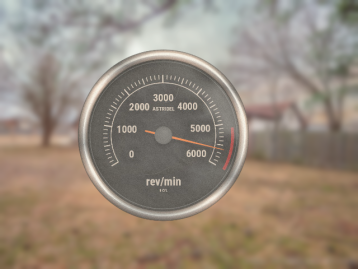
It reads value=5600 unit=rpm
